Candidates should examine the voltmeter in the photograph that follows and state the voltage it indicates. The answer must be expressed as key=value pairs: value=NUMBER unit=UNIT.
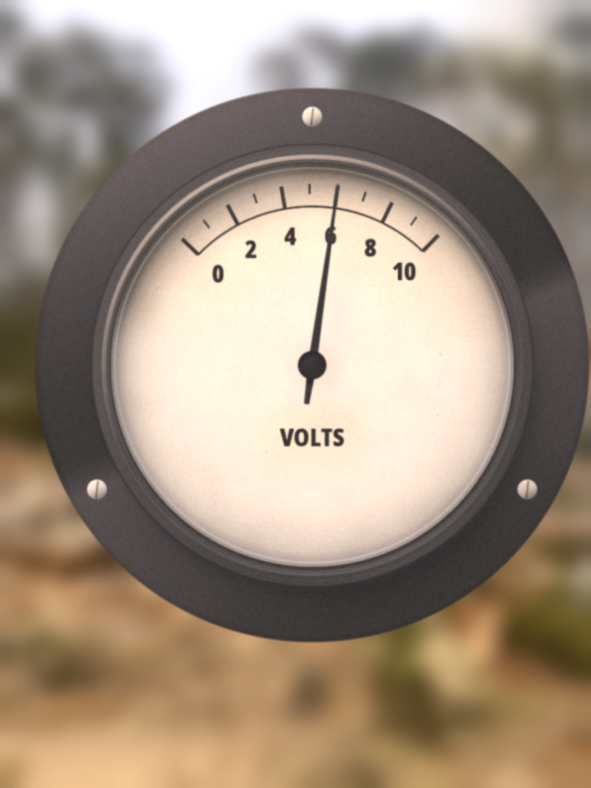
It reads value=6 unit=V
